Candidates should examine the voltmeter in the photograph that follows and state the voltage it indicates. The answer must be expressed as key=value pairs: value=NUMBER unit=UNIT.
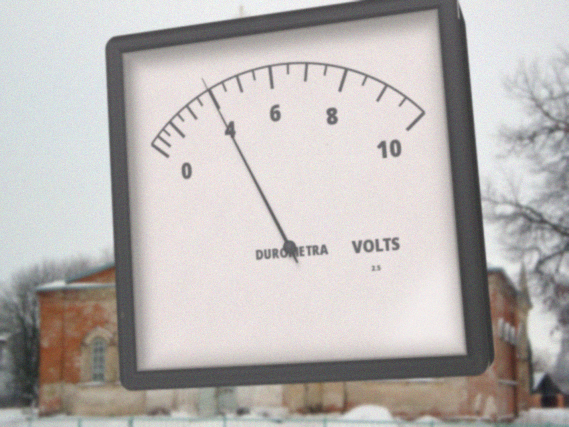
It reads value=4 unit=V
